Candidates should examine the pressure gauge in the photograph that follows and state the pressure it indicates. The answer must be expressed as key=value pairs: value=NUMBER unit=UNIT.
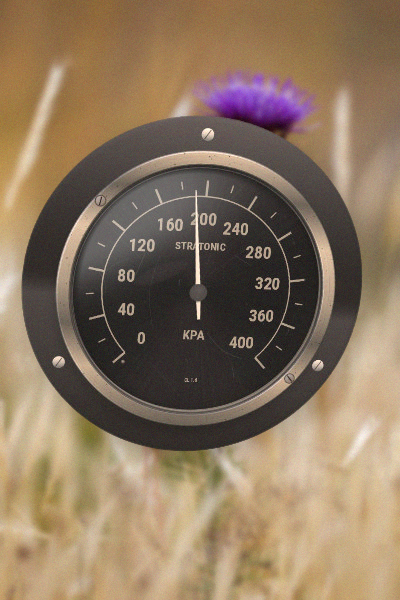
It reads value=190 unit=kPa
